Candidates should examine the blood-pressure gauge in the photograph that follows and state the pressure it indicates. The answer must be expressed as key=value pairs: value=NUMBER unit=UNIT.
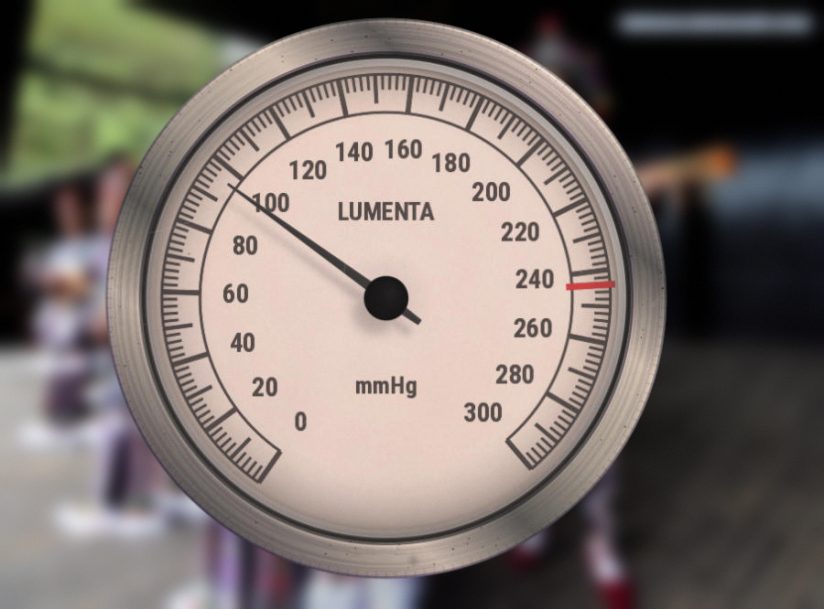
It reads value=96 unit=mmHg
